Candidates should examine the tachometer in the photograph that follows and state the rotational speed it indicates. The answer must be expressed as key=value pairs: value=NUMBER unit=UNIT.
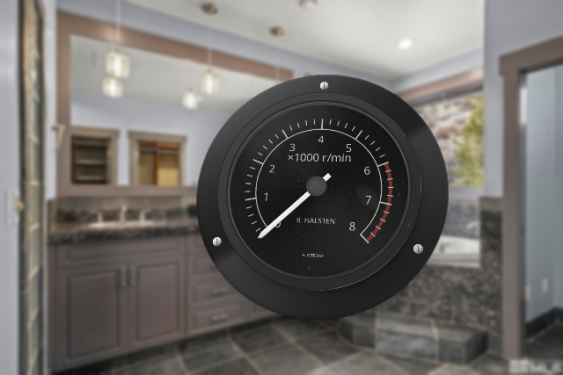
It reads value=0 unit=rpm
